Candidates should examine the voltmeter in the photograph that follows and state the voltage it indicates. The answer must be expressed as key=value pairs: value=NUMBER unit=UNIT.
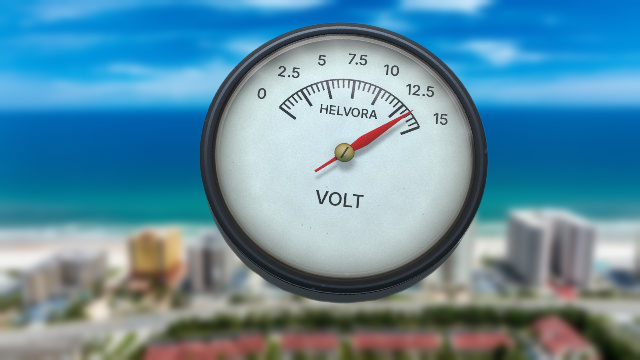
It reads value=13.5 unit=V
